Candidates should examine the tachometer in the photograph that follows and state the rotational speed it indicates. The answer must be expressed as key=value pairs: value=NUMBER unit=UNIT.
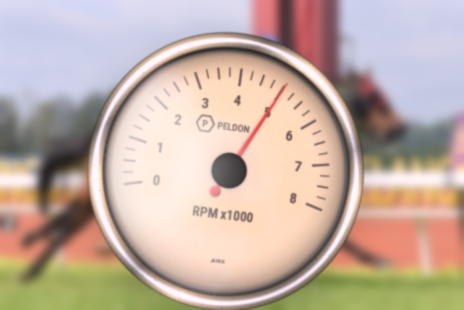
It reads value=5000 unit=rpm
